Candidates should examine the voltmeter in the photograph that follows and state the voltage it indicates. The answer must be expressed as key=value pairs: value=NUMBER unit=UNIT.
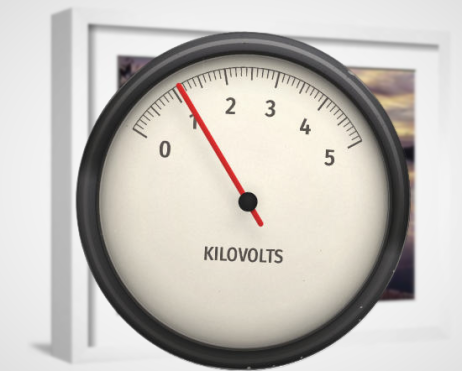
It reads value=1.1 unit=kV
